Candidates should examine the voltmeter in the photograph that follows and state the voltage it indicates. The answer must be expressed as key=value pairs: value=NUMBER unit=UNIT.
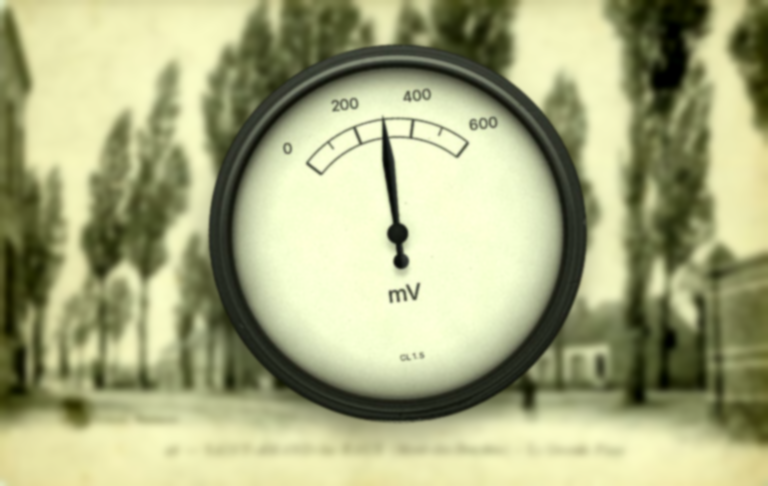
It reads value=300 unit=mV
